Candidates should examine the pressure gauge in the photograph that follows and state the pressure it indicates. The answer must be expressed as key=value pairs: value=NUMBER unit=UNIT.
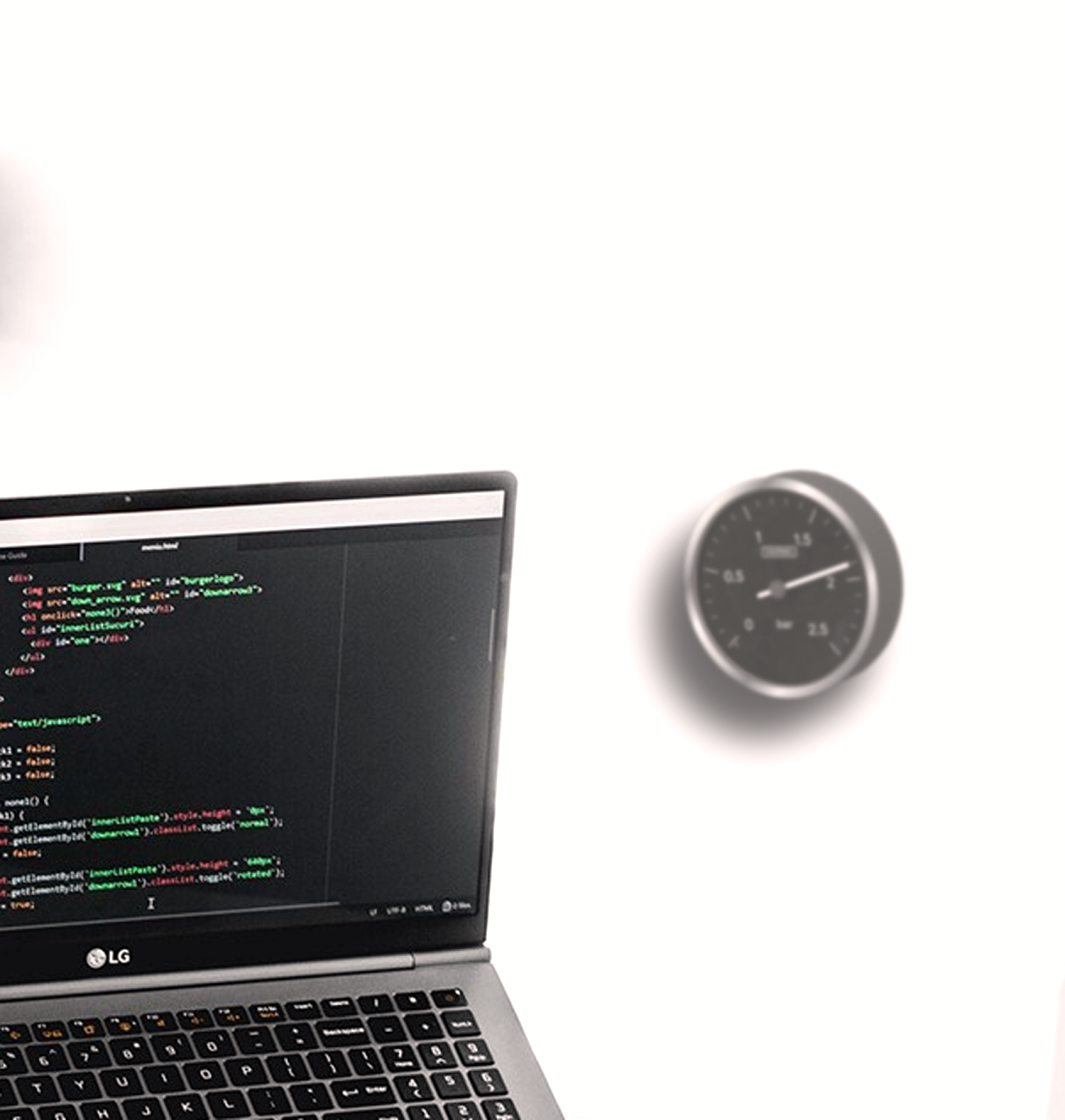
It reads value=1.9 unit=bar
